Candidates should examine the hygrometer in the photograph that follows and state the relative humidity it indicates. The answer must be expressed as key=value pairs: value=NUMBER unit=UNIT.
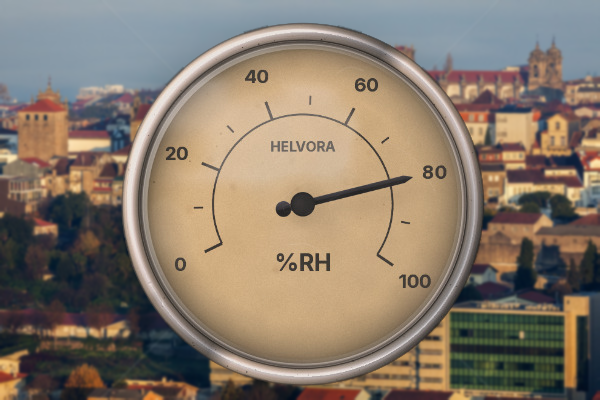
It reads value=80 unit=%
